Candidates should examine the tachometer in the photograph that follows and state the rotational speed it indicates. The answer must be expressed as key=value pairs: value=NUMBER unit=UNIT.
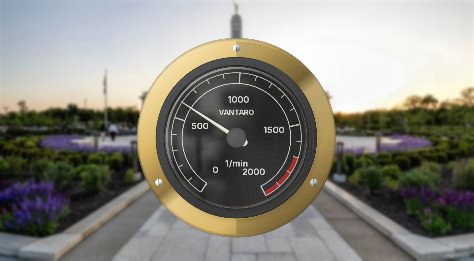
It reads value=600 unit=rpm
